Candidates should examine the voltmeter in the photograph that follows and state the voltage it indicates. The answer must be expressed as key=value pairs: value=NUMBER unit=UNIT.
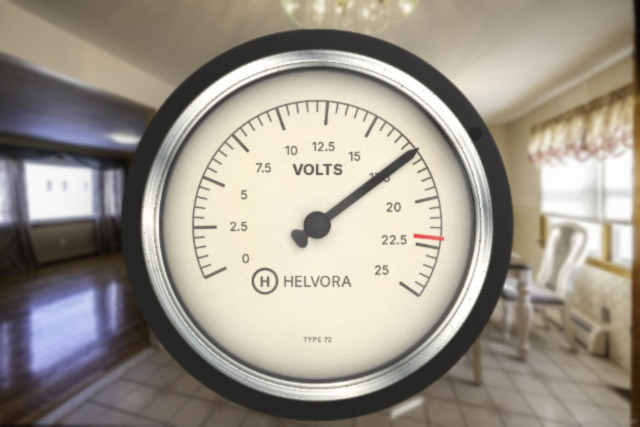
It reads value=17.5 unit=V
